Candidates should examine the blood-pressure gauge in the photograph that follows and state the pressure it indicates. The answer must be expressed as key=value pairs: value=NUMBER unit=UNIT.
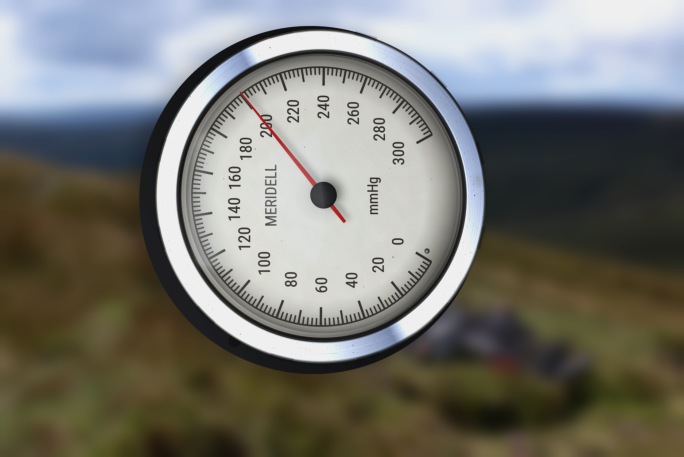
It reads value=200 unit=mmHg
